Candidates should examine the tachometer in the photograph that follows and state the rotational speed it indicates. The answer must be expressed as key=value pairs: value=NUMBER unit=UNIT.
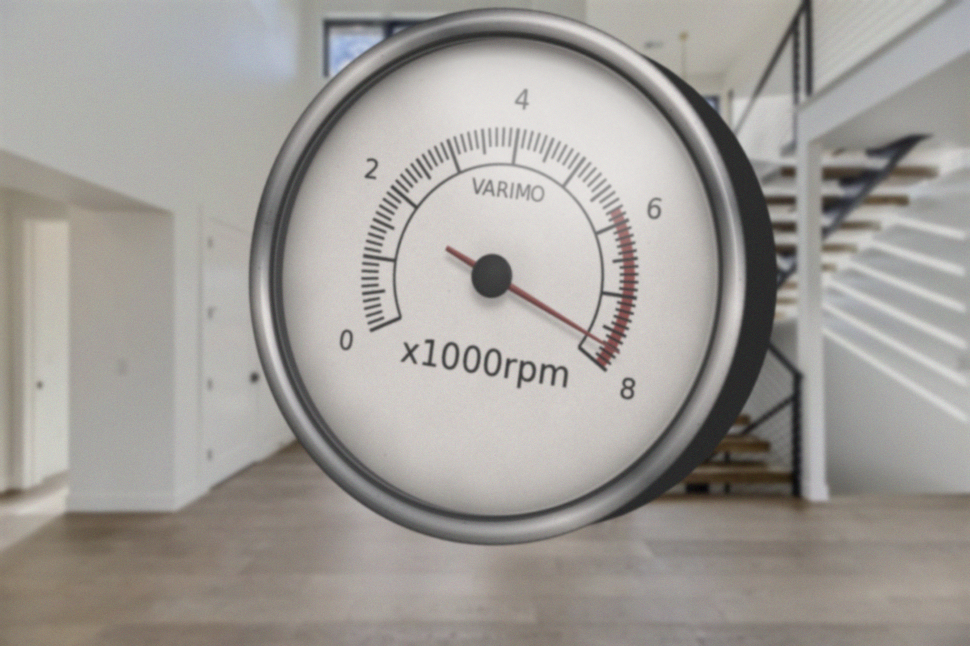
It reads value=7700 unit=rpm
